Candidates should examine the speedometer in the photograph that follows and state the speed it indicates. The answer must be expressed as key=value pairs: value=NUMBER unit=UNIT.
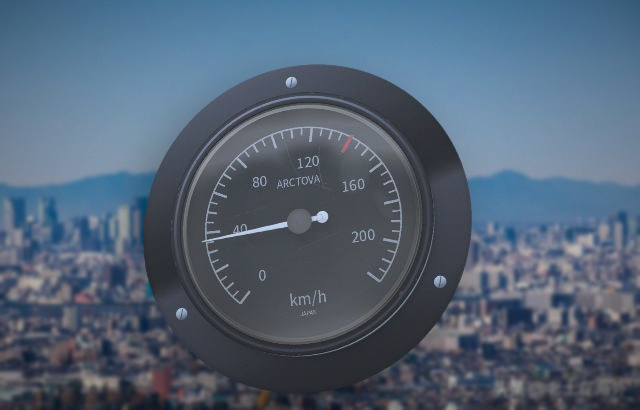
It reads value=35 unit=km/h
